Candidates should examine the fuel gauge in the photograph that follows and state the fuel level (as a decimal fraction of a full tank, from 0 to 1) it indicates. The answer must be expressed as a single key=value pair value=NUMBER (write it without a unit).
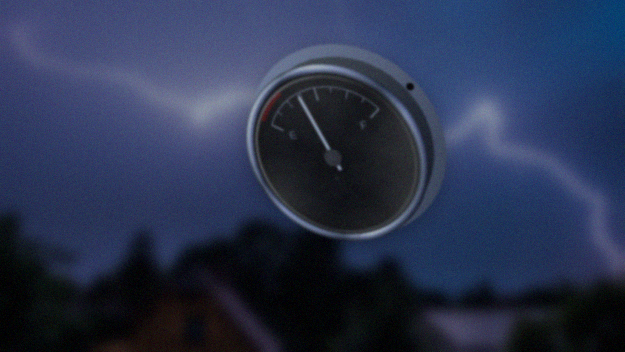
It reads value=0.375
